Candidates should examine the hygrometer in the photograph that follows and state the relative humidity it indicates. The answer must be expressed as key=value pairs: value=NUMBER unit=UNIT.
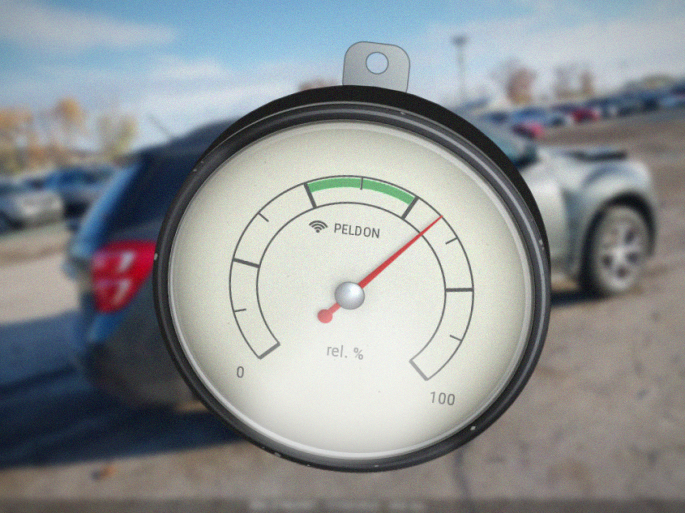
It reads value=65 unit=%
